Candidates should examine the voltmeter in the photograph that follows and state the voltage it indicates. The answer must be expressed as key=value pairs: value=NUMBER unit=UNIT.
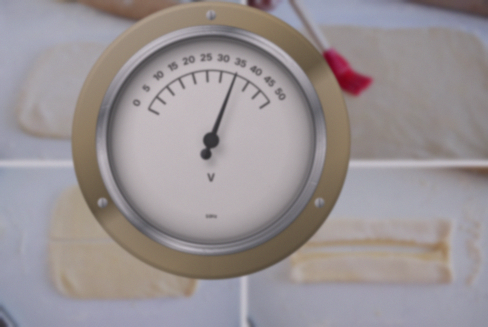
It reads value=35 unit=V
